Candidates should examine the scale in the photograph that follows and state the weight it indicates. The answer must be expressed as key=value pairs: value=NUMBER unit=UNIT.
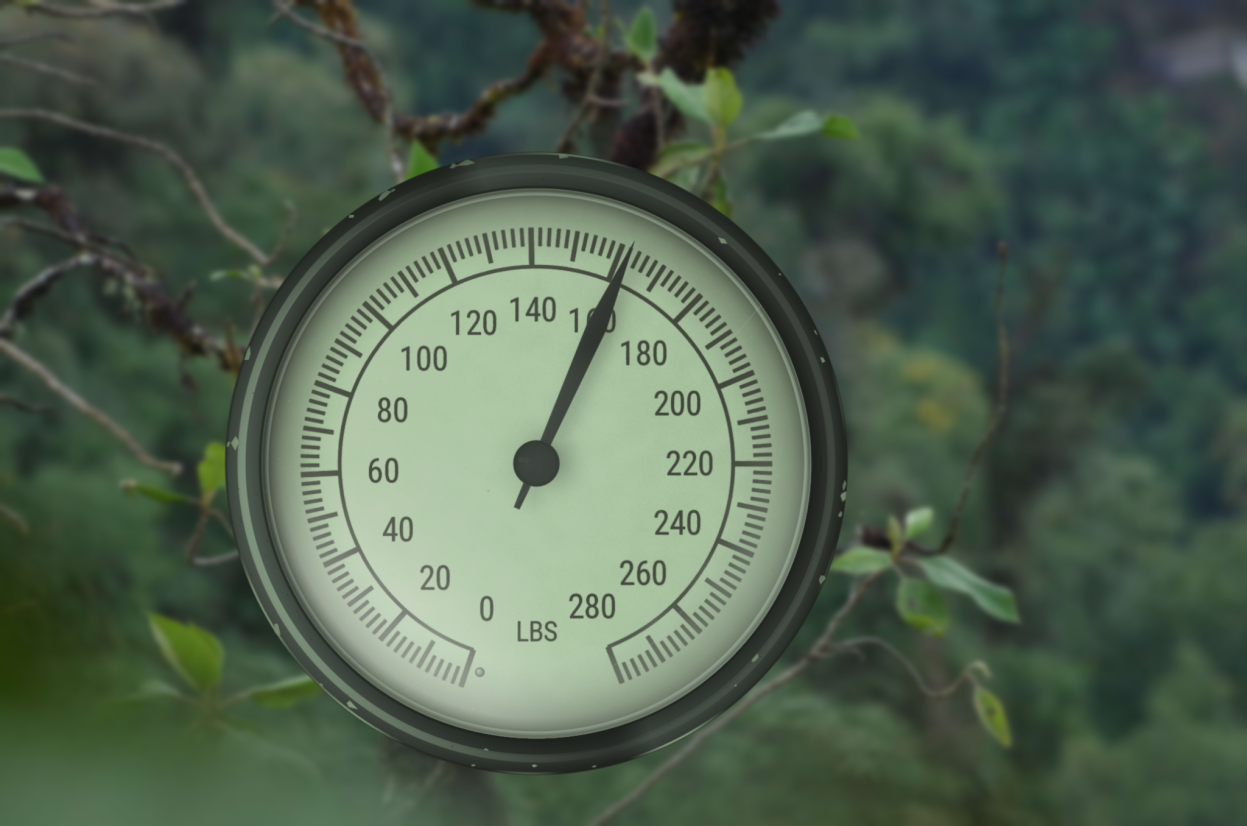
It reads value=162 unit=lb
